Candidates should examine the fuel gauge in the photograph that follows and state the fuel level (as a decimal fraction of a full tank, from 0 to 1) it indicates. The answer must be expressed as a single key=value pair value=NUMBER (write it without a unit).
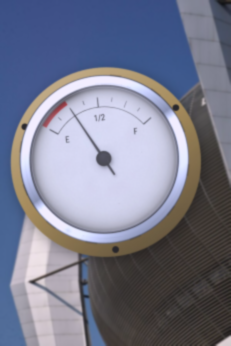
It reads value=0.25
